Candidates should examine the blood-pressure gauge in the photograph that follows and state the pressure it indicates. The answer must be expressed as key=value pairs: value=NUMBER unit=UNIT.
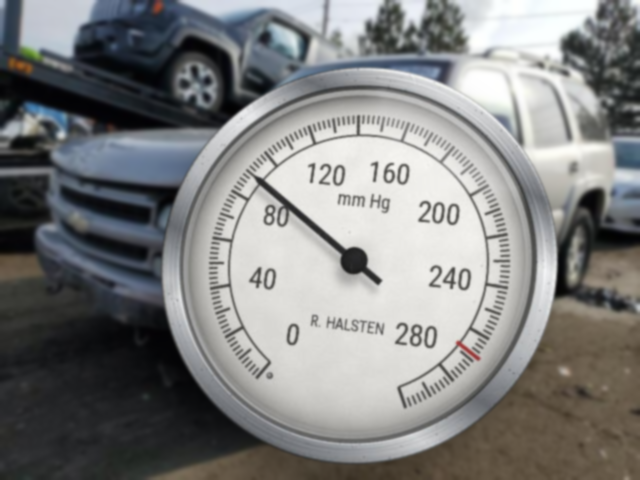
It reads value=90 unit=mmHg
